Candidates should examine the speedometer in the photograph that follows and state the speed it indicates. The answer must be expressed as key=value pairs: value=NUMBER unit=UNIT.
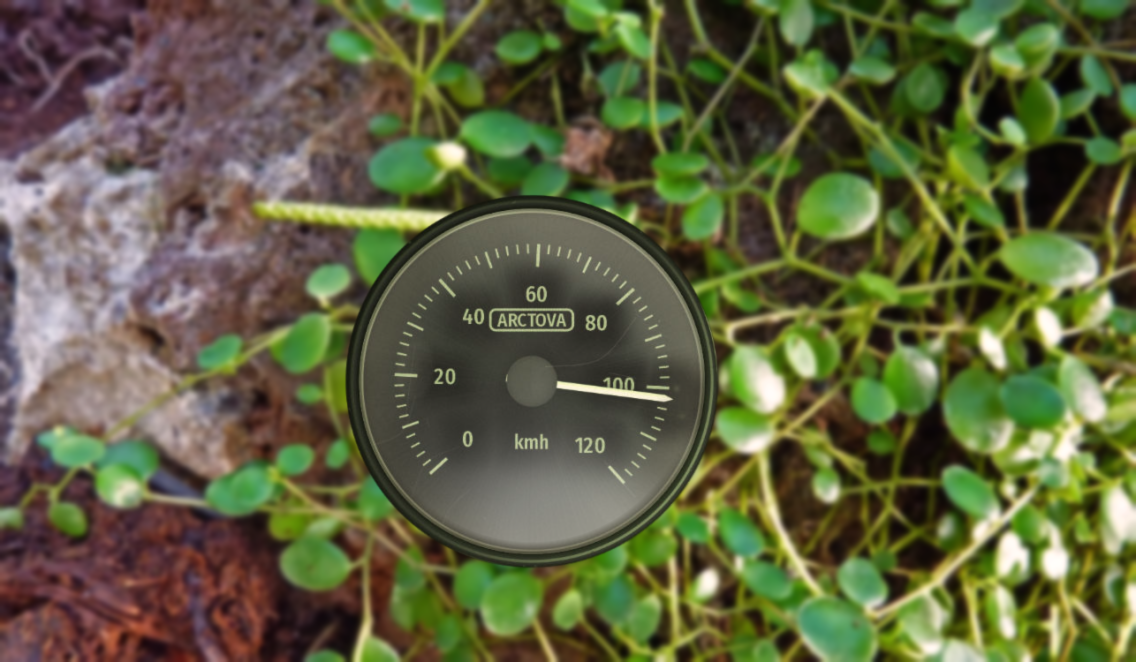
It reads value=102 unit=km/h
